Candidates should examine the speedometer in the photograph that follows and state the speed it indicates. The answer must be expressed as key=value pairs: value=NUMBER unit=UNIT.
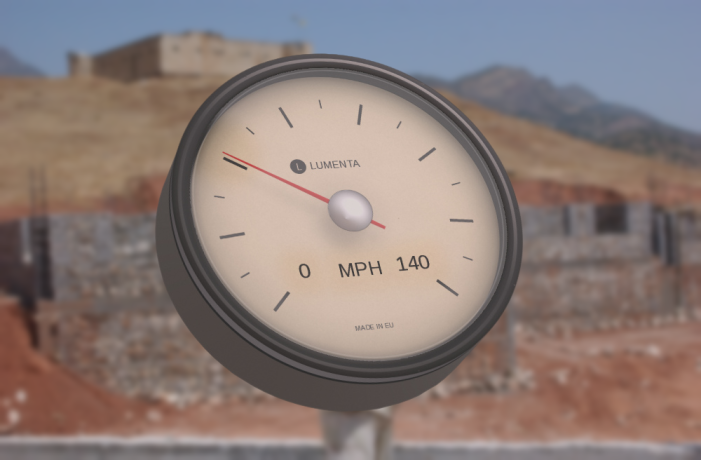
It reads value=40 unit=mph
